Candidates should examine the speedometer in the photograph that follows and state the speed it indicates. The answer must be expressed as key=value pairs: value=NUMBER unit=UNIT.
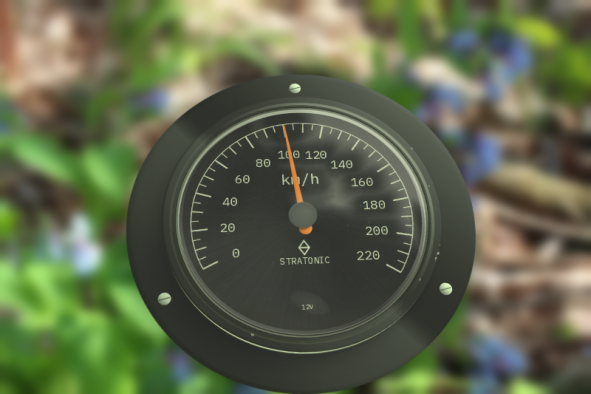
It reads value=100 unit=km/h
